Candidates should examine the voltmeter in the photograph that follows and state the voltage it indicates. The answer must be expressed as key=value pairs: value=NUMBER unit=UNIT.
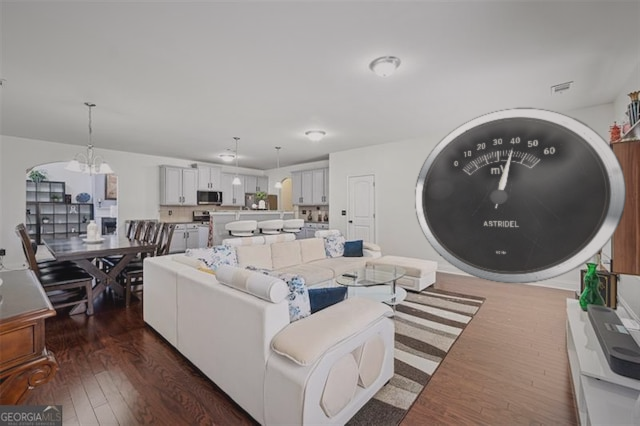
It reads value=40 unit=mV
